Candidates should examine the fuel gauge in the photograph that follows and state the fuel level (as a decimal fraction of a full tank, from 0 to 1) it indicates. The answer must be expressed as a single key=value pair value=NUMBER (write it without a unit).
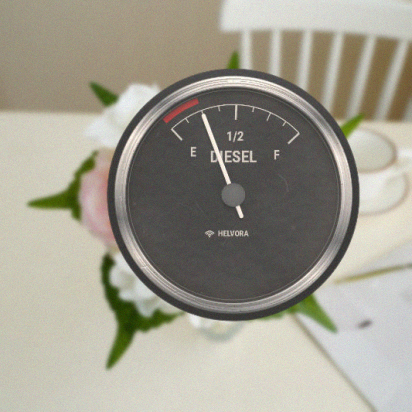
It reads value=0.25
